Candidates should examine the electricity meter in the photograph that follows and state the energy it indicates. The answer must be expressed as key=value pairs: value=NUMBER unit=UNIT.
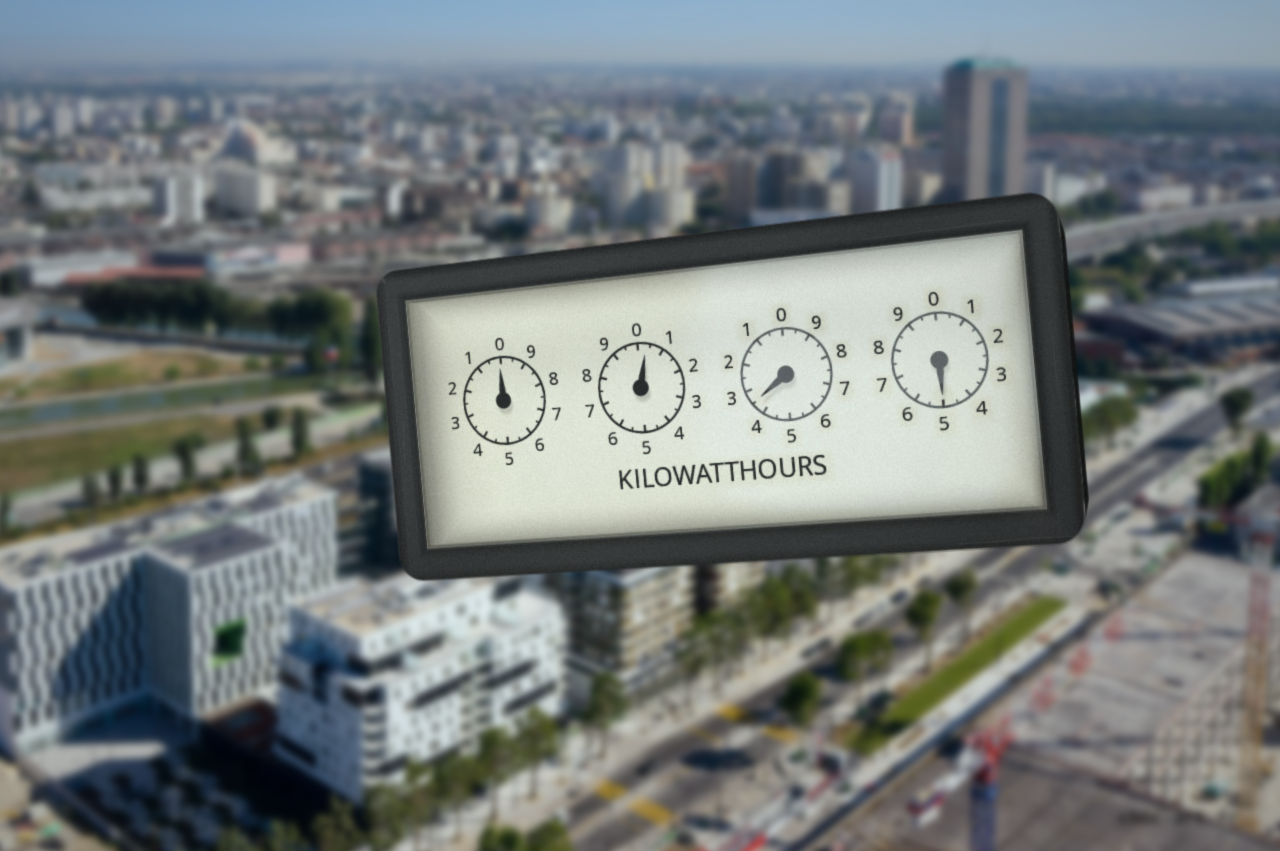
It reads value=35 unit=kWh
